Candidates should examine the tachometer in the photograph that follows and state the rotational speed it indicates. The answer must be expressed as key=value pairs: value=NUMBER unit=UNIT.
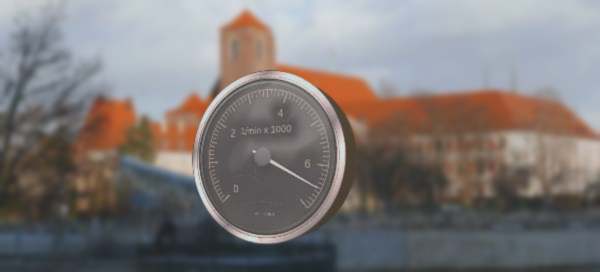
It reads value=6500 unit=rpm
